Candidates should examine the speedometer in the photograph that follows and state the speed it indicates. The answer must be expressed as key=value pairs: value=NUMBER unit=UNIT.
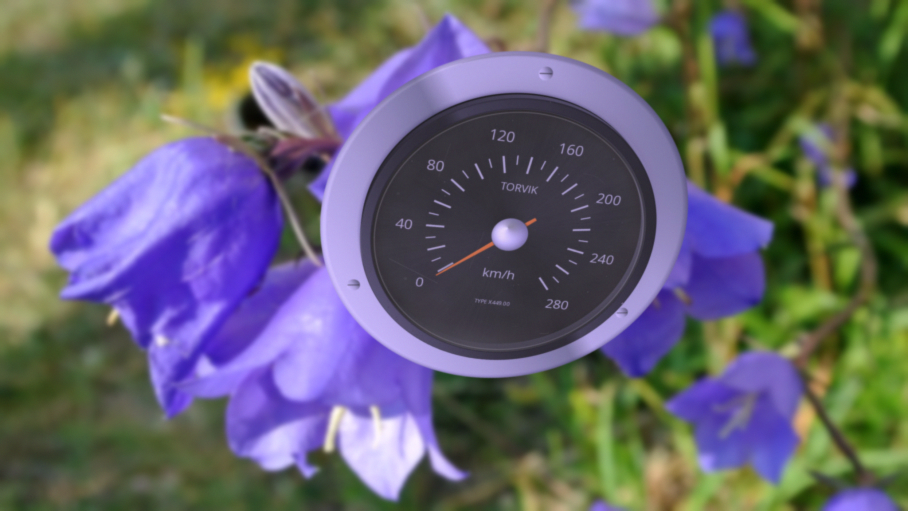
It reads value=0 unit=km/h
